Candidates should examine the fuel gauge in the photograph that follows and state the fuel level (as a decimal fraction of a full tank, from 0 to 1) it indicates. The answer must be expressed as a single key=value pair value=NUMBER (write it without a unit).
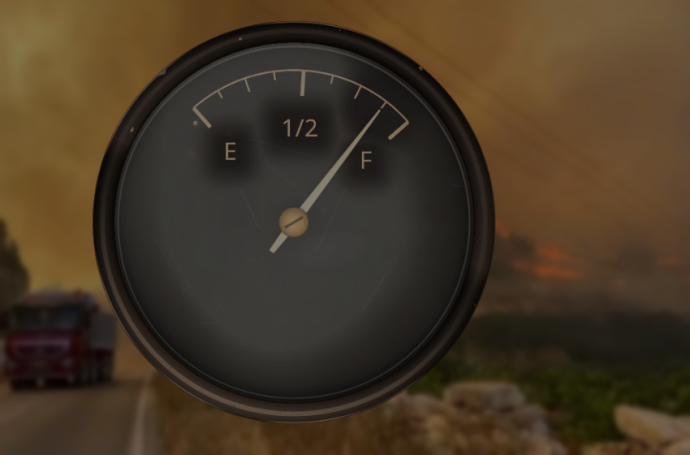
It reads value=0.875
